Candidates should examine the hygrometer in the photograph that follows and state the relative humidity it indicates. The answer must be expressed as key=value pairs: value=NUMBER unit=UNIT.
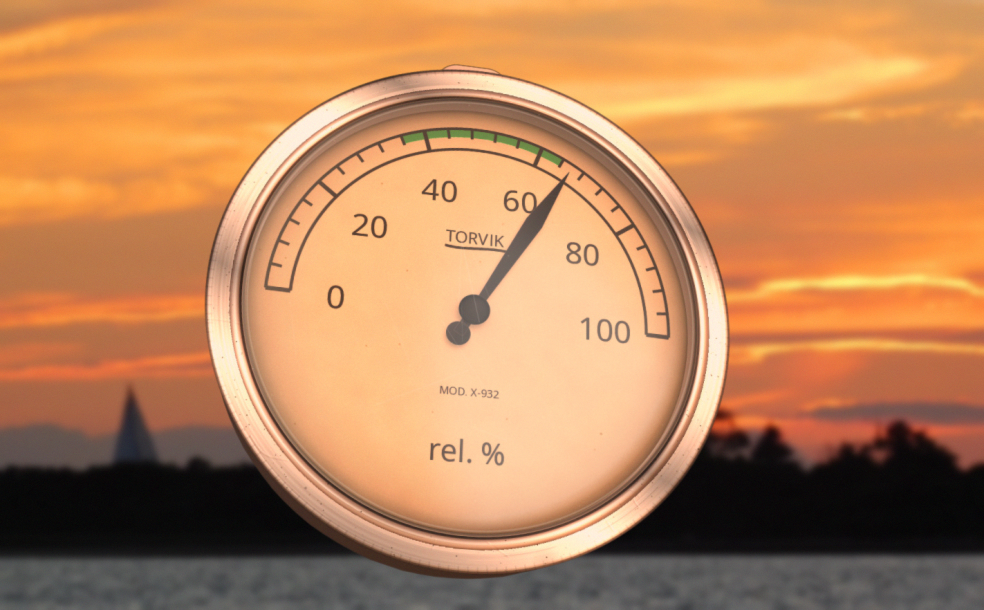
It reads value=66 unit=%
